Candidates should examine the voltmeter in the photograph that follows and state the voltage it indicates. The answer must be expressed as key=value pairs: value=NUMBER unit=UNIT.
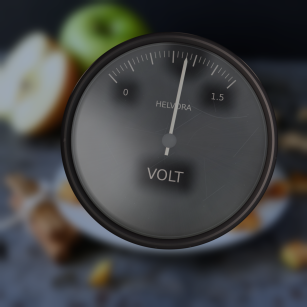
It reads value=0.9 unit=V
